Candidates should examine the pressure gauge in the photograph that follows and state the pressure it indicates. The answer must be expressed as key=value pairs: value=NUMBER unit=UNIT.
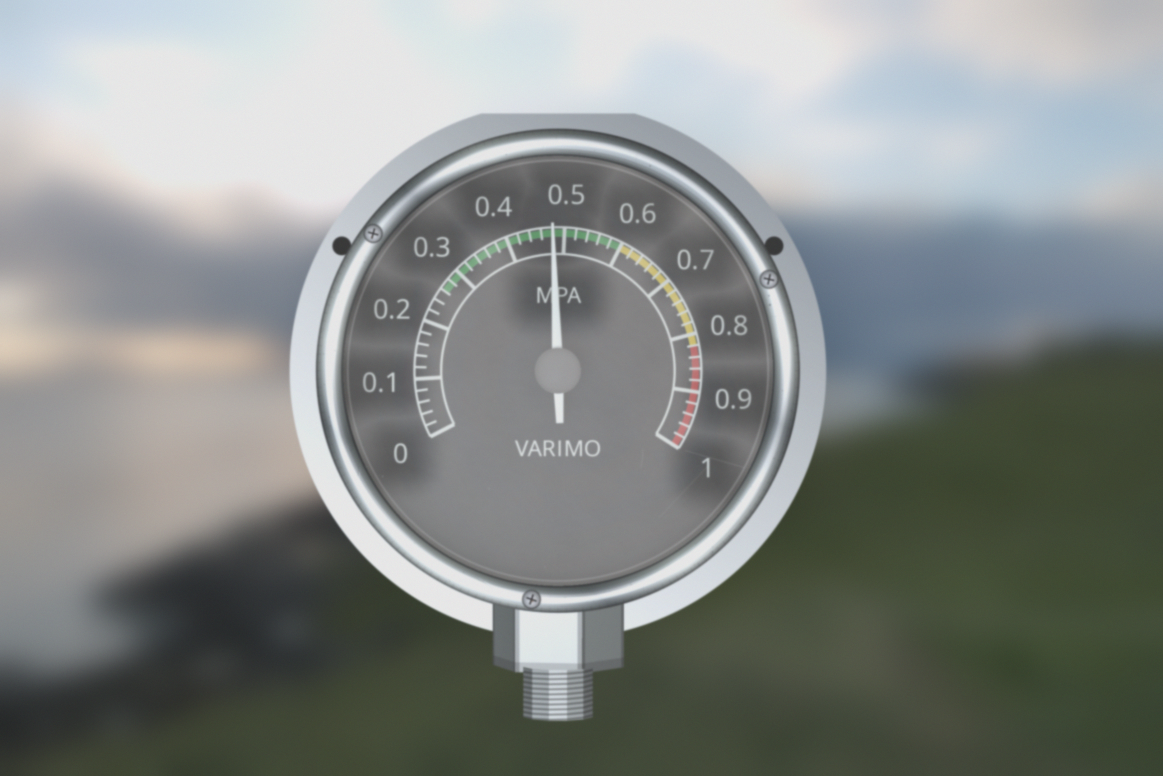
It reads value=0.48 unit=MPa
